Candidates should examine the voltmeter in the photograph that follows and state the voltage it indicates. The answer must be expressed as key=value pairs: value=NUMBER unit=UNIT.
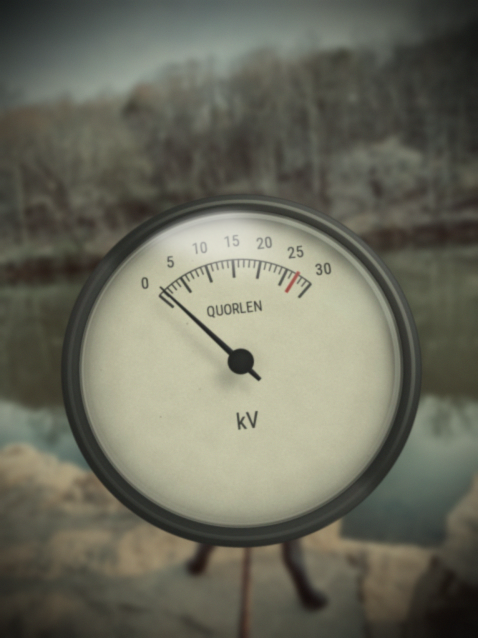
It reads value=1 unit=kV
